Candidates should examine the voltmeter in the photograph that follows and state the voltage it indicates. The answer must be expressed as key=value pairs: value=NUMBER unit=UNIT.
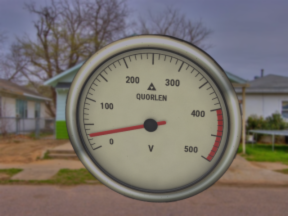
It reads value=30 unit=V
